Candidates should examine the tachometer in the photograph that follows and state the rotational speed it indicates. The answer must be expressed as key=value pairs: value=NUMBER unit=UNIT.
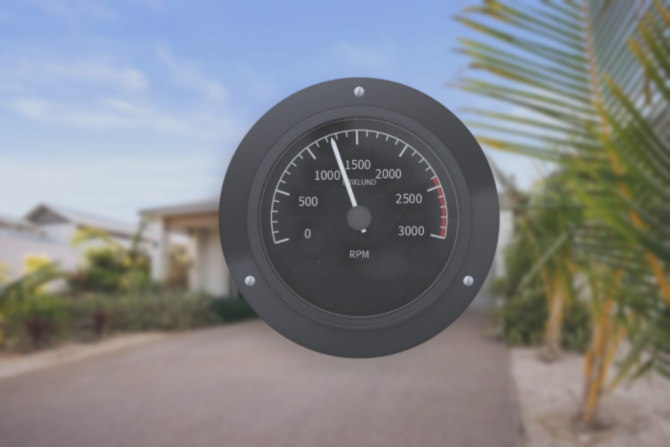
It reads value=1250 unit=rpm
